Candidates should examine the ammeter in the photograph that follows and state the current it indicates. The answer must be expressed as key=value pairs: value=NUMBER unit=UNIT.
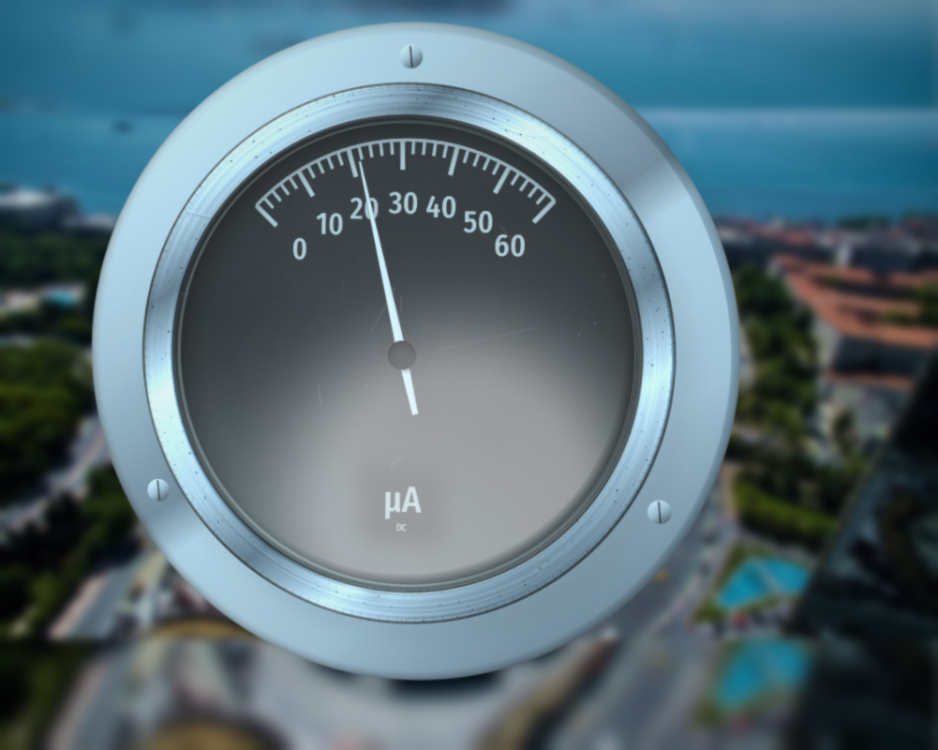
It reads value=22 unit=µA
